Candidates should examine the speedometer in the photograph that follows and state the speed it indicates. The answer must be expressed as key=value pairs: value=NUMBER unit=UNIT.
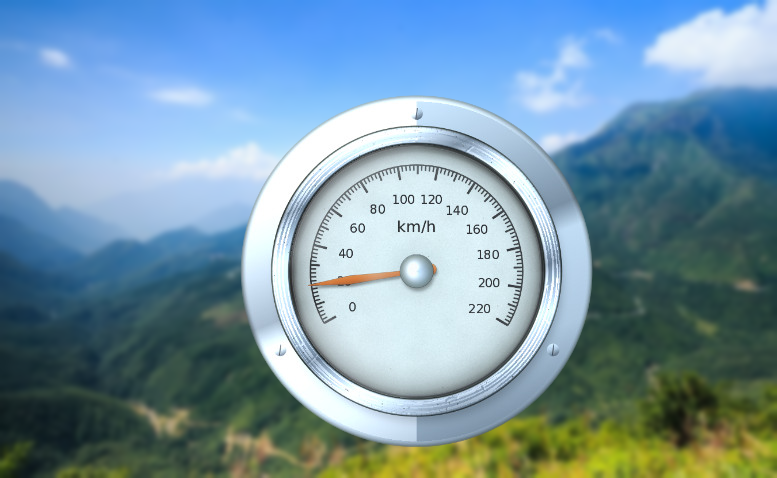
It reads value=20 unit=km/h
